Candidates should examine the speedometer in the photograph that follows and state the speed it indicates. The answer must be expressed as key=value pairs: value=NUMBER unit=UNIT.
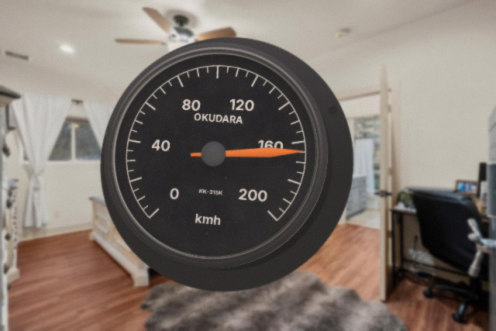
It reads value=165 unit=km/h
